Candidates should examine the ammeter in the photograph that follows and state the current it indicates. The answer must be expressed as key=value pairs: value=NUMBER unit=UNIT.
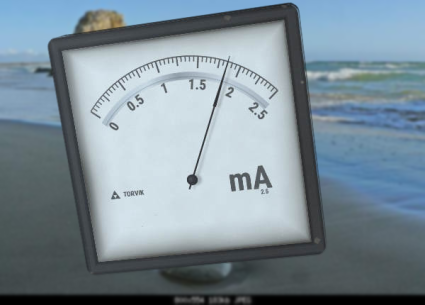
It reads value=1.85 unit=mA
